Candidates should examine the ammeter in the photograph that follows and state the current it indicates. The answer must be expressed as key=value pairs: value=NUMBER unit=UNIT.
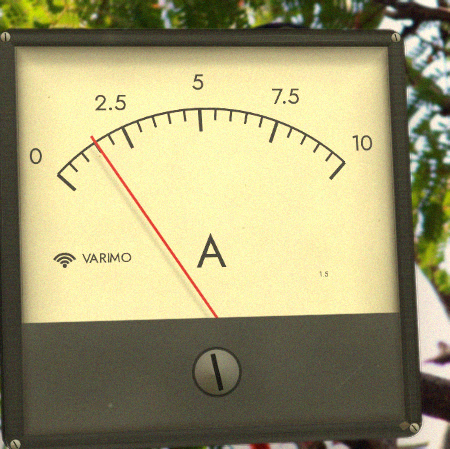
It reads value=1.5 unit=A
